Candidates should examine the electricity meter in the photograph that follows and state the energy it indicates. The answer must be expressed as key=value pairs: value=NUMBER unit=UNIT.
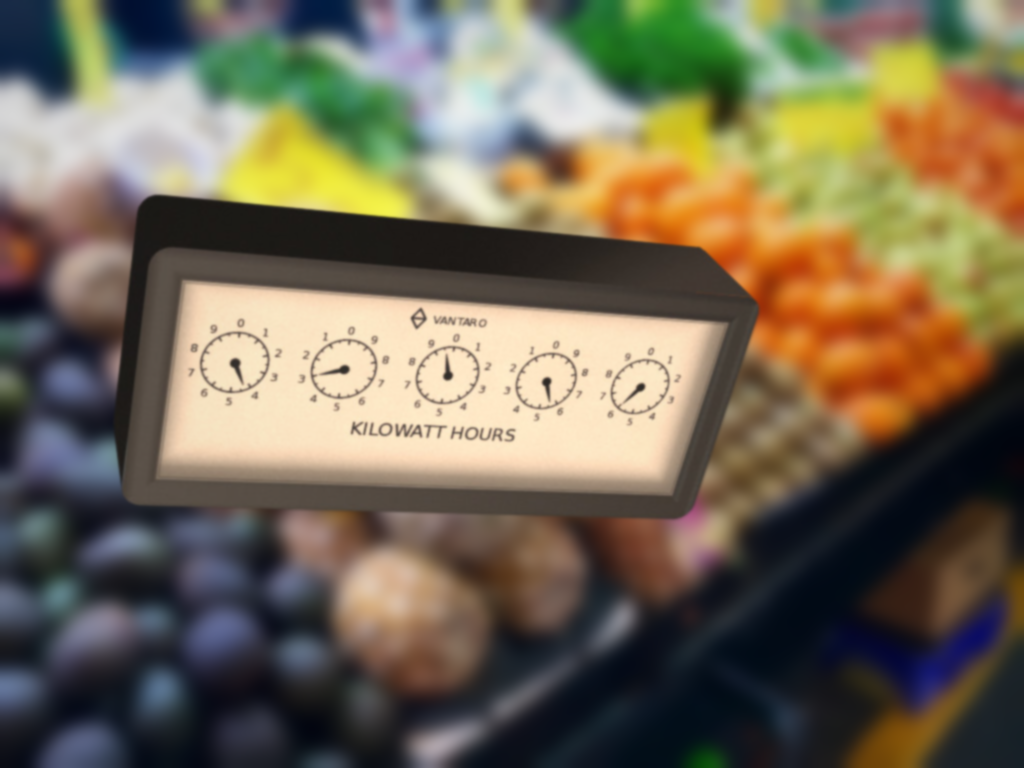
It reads value=42956 unit=kWh
